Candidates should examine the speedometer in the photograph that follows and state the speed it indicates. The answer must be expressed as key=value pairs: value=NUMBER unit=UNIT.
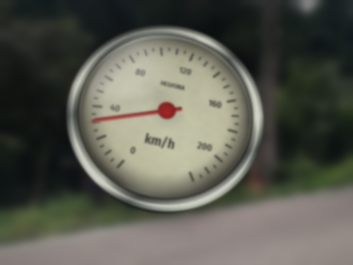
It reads value=30 unit=km/h
